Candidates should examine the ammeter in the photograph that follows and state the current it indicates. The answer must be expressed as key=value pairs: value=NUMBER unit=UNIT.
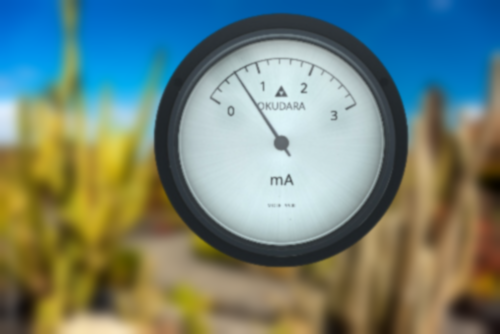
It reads value=0.6 unit=mA
